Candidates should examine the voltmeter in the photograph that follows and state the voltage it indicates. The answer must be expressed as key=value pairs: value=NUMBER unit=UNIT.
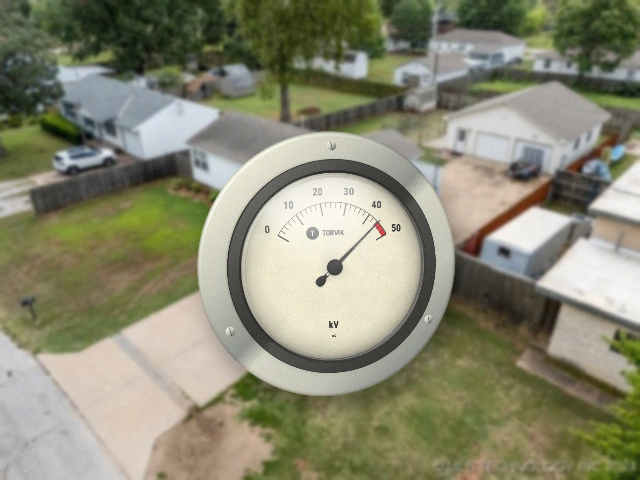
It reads value=44 unit=kV
